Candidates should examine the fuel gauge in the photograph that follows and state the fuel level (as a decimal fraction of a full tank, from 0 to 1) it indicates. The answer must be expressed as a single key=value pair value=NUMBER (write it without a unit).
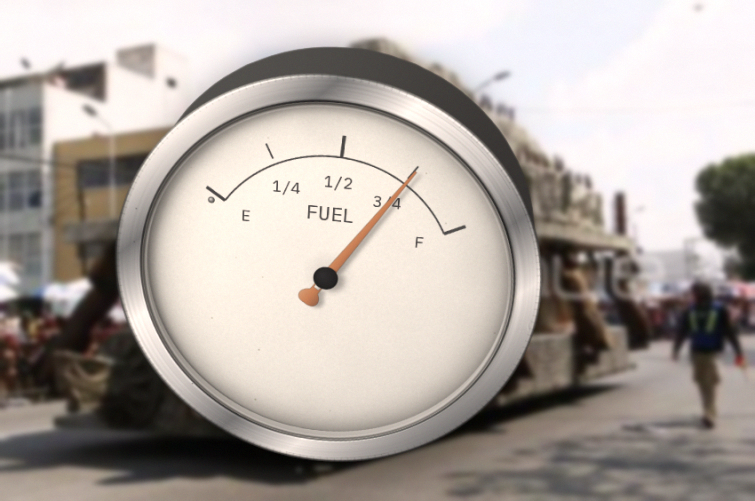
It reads value=0.75
